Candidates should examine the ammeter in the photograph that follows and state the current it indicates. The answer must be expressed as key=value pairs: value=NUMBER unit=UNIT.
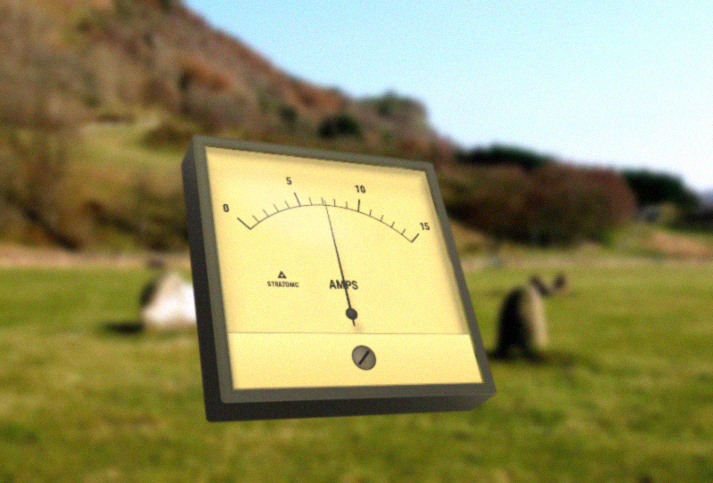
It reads value=7 unit=A
